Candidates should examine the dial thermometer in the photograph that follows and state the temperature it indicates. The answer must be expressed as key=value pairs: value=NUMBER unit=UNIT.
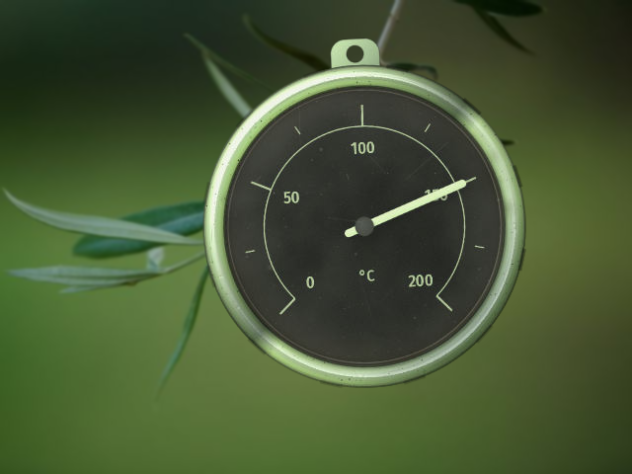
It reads value=150 unit=°C
